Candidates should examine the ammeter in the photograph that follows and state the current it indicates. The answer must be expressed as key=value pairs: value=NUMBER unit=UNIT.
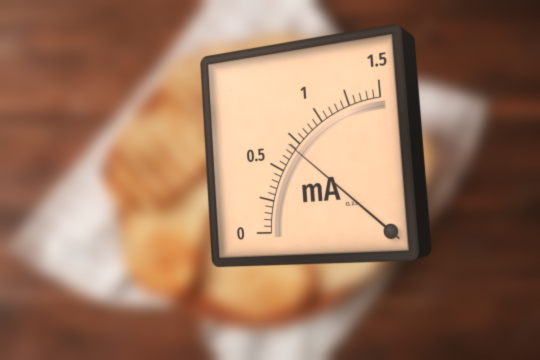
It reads value=0.7 unit=mA
